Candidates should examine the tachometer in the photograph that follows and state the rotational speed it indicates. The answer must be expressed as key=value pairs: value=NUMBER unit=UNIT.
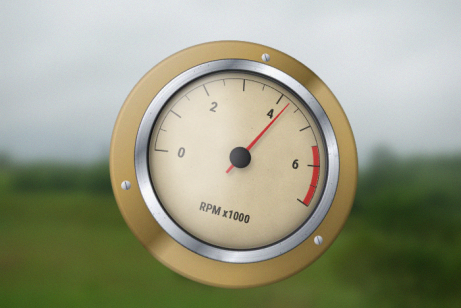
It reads value=4250 unit=rpm
